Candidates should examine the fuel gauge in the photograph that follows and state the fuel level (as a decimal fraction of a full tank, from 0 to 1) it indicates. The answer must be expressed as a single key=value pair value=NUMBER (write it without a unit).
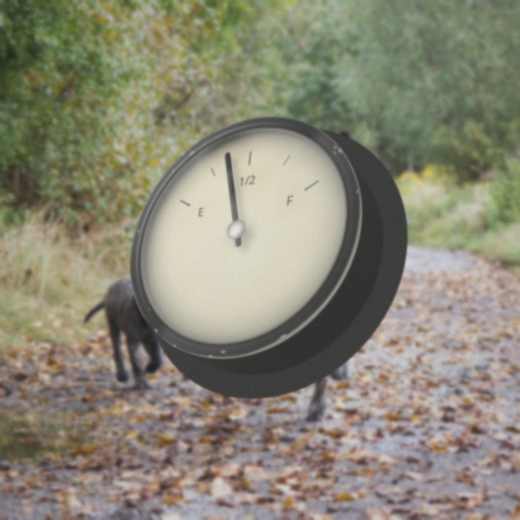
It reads value=0.375
